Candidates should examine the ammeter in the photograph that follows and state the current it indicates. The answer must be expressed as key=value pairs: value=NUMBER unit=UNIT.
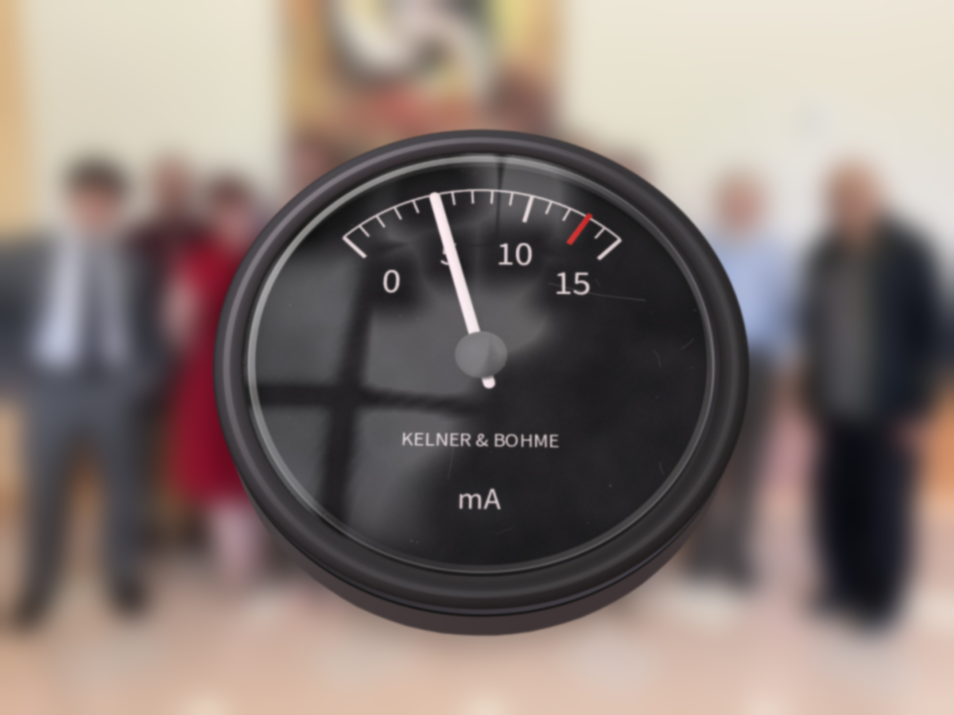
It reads value=5 unit=mA
